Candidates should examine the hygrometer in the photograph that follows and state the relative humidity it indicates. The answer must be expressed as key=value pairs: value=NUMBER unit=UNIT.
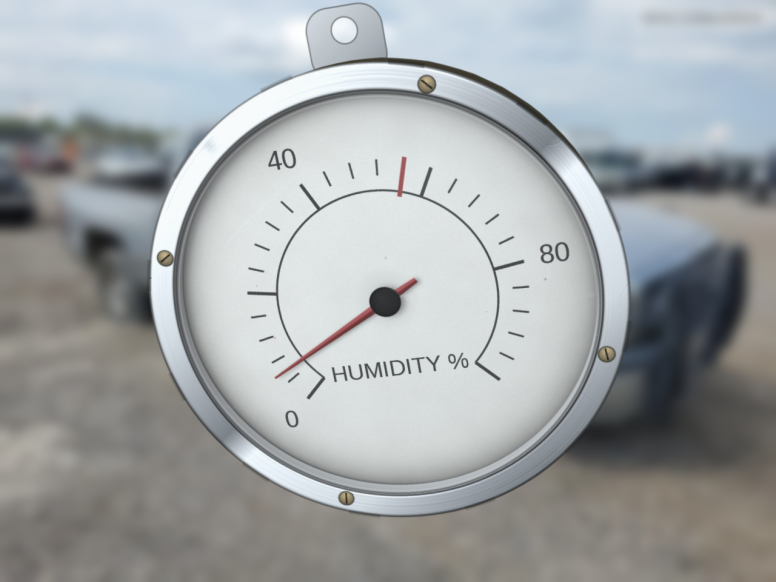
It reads value=6 unit=%
